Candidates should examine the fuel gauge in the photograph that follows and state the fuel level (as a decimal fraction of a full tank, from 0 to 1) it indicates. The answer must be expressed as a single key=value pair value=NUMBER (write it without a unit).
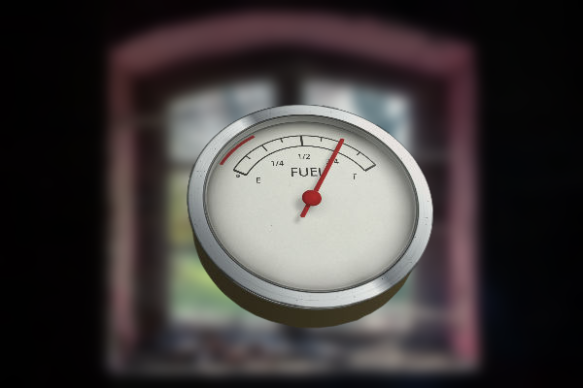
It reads value=0.75
